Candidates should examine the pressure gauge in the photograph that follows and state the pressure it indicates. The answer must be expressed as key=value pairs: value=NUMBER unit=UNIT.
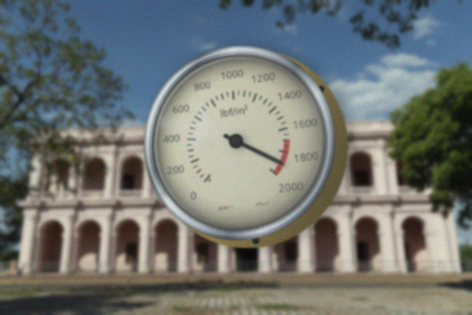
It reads value=1900 unit=psi
